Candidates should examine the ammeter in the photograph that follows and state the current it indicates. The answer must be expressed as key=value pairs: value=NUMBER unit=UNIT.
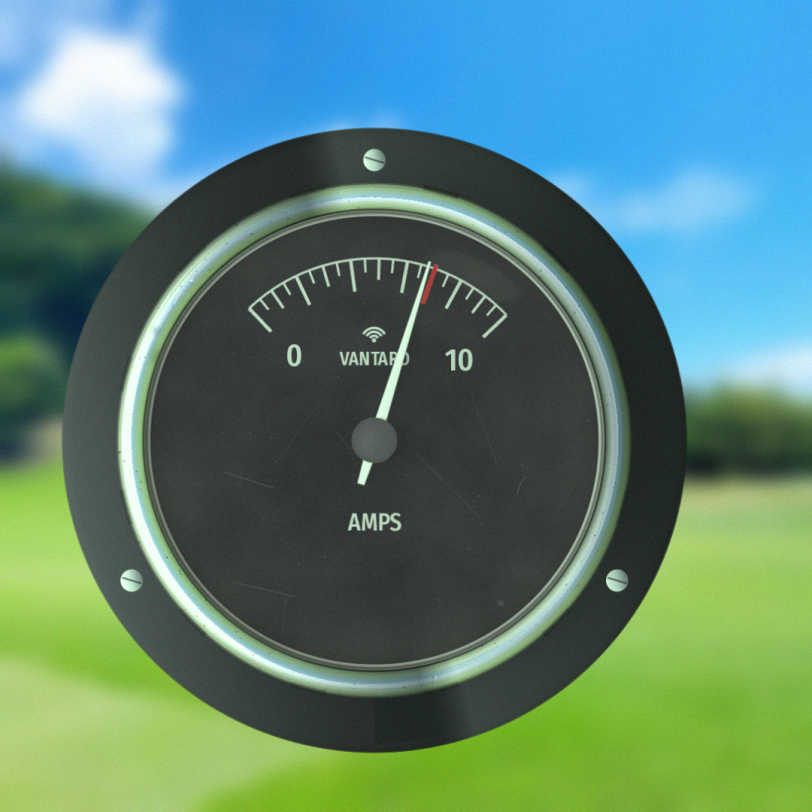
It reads value=6.75 unit=A
